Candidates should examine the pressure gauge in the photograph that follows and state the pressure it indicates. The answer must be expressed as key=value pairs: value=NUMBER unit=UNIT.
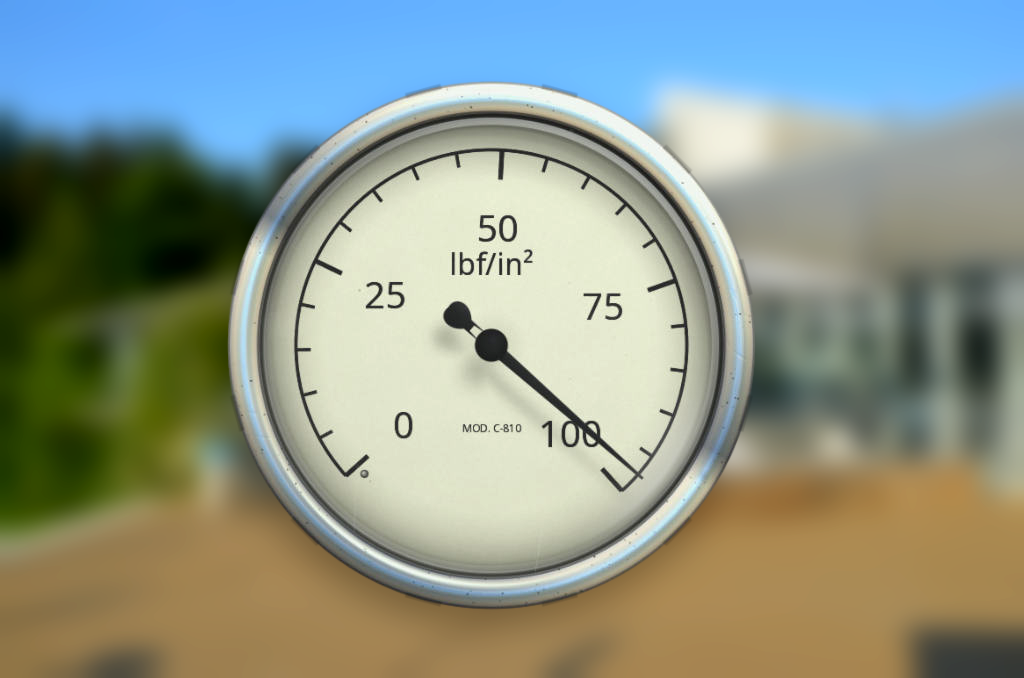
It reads value=97.5 unit=psi
